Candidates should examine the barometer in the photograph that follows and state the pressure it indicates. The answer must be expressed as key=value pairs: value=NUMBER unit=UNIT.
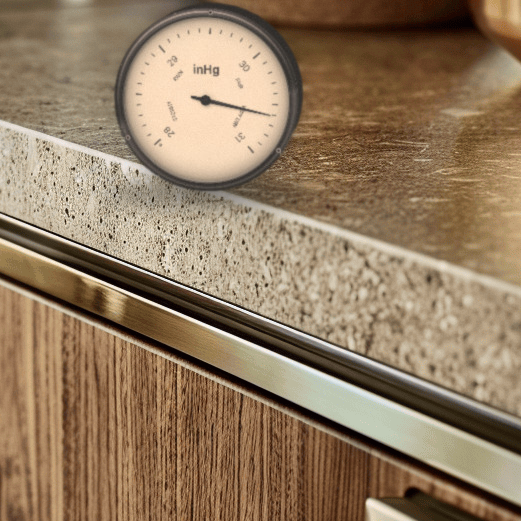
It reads value=30.6 unit=inHg
